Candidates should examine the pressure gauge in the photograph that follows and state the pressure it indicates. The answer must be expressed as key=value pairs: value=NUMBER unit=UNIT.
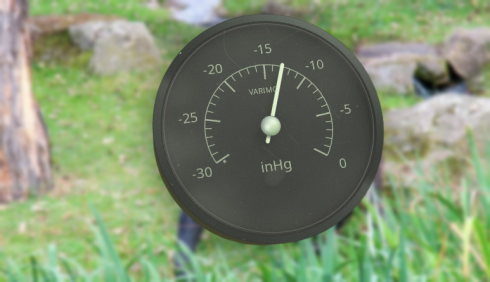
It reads value=-13 unit=inHg
